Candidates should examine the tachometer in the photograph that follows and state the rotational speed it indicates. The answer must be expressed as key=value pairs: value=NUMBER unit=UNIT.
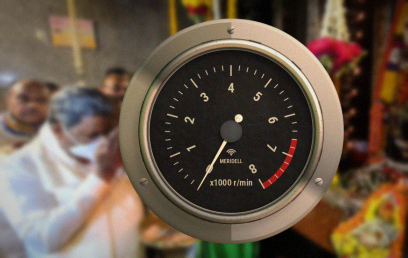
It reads value=0 unit=rpm
